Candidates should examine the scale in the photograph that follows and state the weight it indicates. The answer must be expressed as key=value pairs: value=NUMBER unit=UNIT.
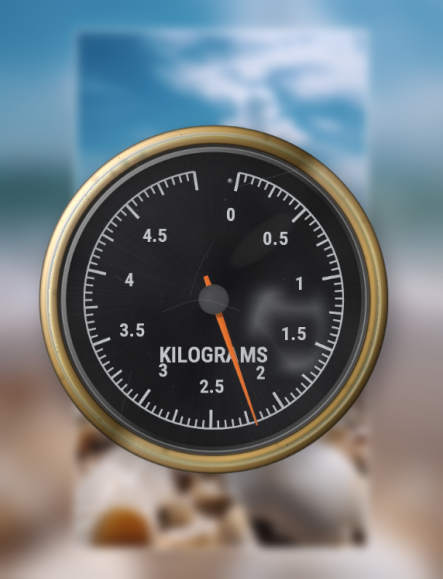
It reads value=2.2 unit=kg
